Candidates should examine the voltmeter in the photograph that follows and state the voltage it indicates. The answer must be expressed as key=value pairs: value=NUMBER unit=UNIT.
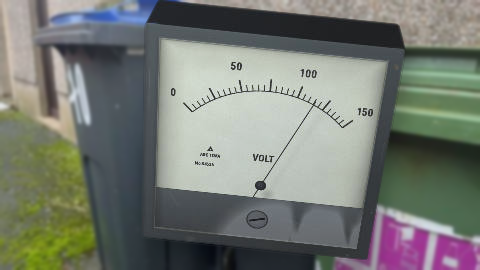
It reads value=115 unit=V
